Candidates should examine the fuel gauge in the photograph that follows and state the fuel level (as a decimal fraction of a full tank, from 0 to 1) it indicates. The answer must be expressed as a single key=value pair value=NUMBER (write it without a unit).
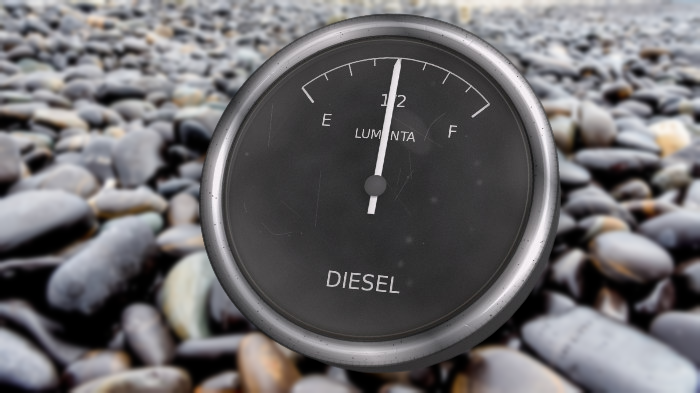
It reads value=0.5
